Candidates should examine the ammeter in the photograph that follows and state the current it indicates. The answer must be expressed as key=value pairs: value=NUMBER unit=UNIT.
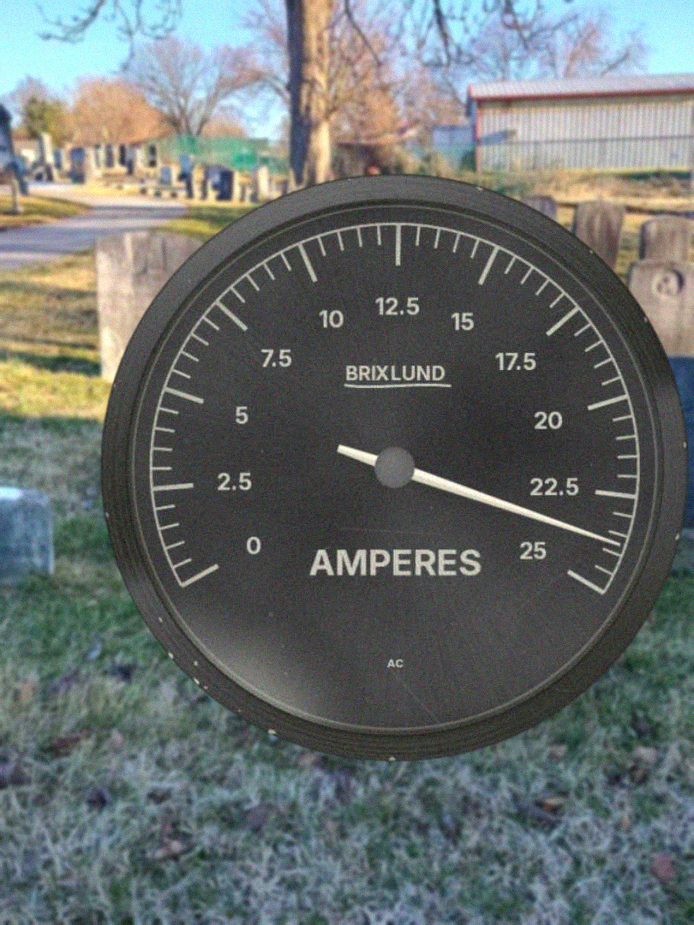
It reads value=23.75 unit=A
